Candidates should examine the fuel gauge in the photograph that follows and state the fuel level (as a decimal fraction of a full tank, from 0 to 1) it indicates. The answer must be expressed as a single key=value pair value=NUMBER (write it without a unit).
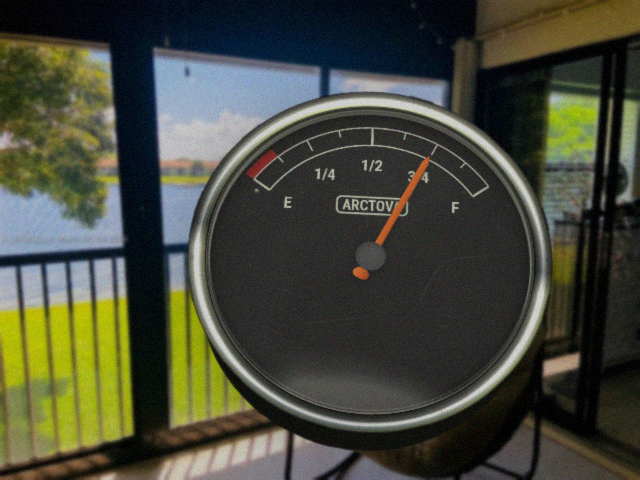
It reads value=0.75
